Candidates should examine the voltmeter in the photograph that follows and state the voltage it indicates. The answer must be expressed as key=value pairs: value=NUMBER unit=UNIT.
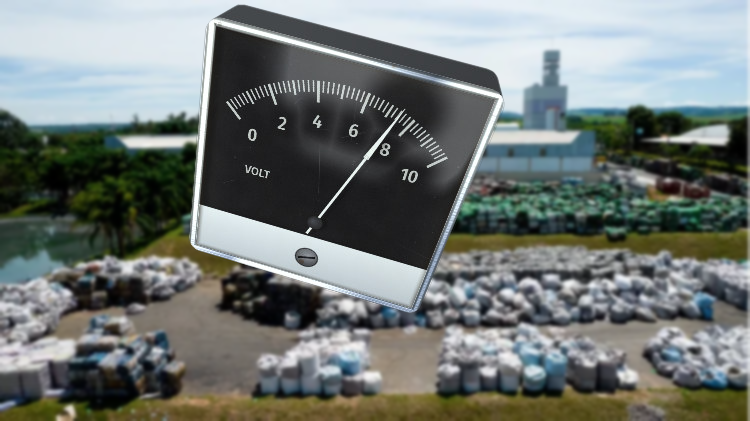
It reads value=7.4 unit=V
